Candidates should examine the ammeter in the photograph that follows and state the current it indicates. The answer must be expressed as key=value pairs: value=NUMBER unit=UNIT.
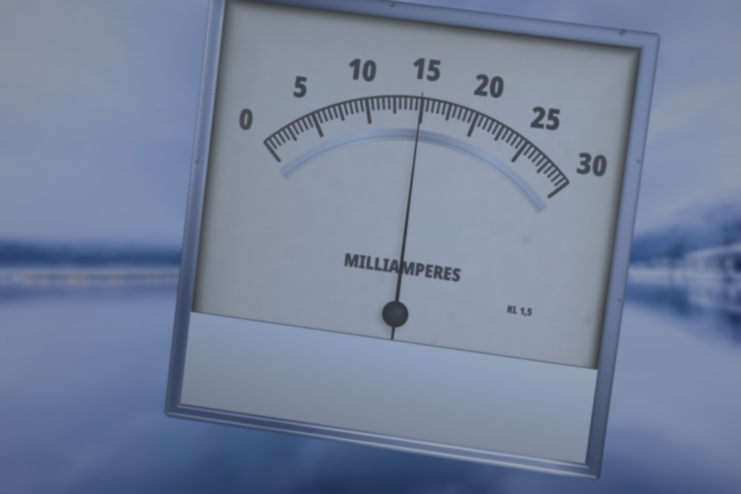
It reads value=15 unit=mA
